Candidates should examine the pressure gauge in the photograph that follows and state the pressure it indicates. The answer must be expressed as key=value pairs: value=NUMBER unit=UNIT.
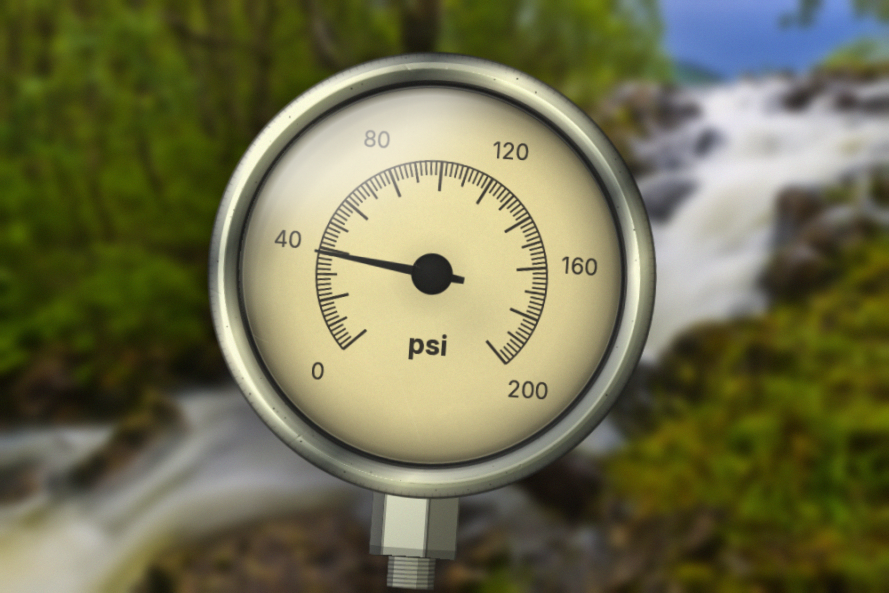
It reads value=38 unit=psi
